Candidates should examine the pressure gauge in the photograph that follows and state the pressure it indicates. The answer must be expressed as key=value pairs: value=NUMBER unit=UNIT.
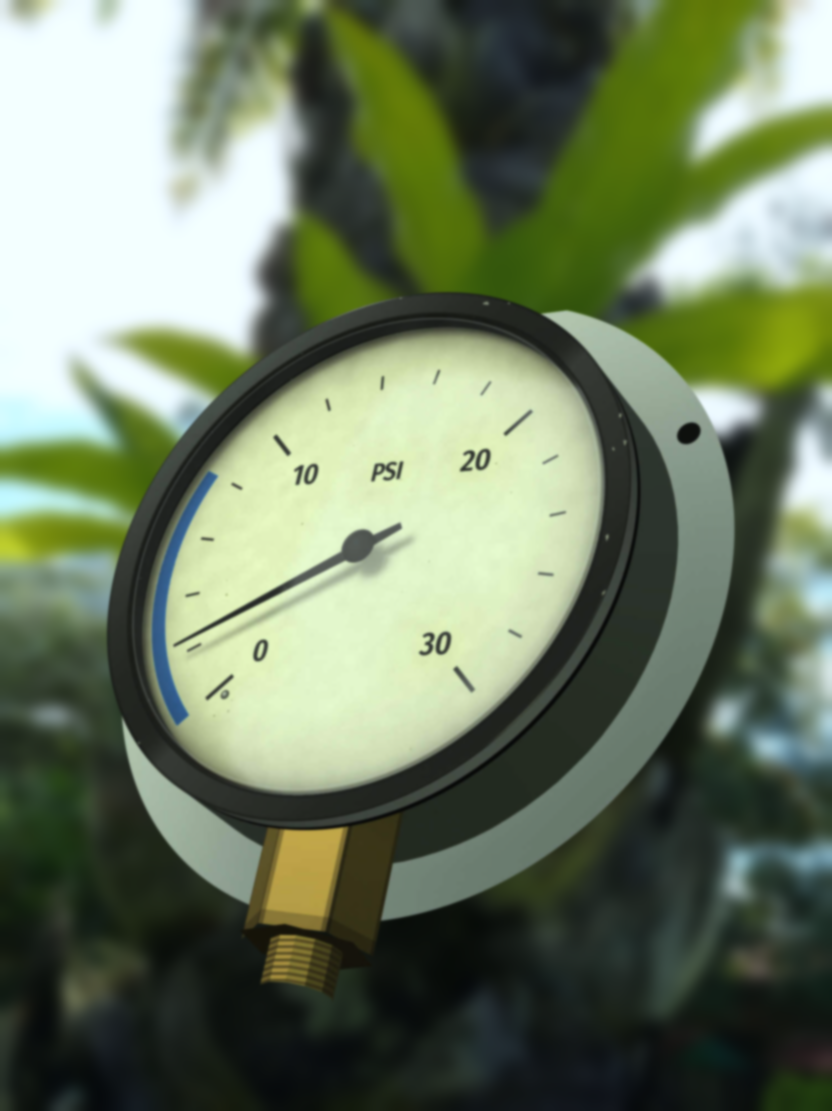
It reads value=2 unit=psi
